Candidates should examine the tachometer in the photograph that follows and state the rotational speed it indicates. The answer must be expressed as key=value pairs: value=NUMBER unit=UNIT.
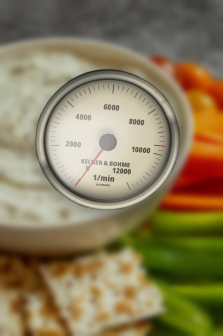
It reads value=0 unit=rpm
